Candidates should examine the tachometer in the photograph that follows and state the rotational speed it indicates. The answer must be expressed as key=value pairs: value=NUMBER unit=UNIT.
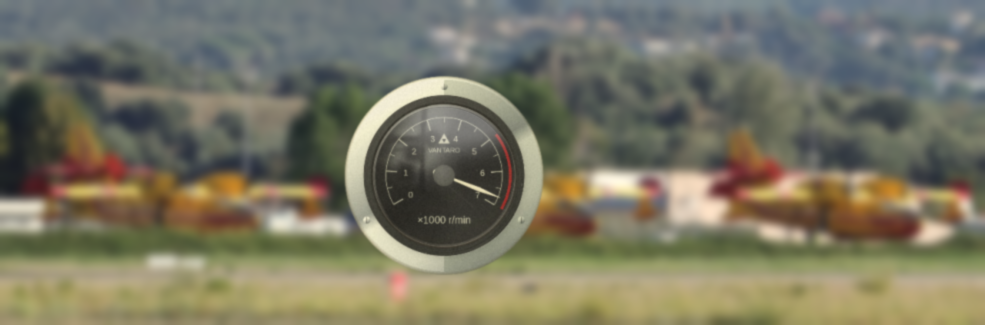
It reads value=6750 unit=rpm
